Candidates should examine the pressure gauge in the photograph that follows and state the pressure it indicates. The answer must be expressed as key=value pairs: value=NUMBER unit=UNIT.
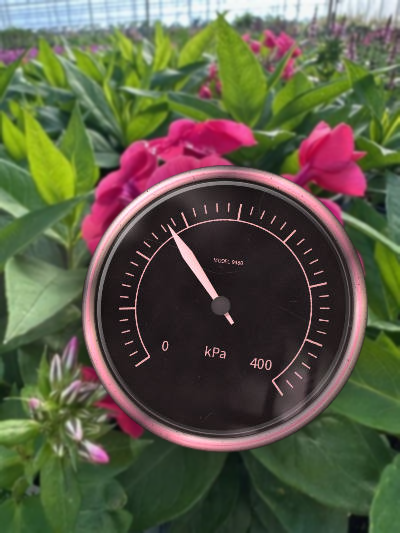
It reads value=135 unit=kPa
